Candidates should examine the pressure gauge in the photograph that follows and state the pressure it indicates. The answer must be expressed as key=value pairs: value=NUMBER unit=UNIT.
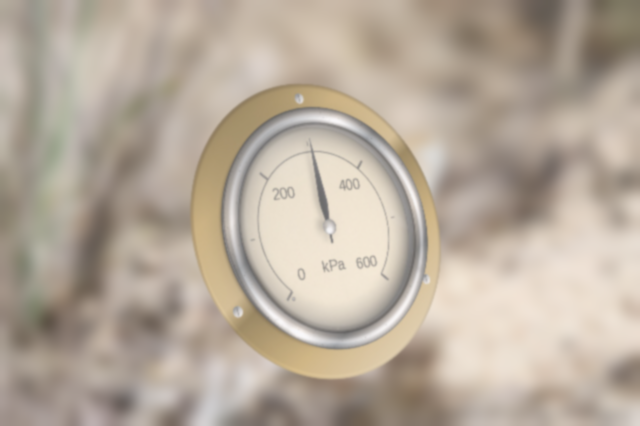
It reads value=300 unit=kPa
